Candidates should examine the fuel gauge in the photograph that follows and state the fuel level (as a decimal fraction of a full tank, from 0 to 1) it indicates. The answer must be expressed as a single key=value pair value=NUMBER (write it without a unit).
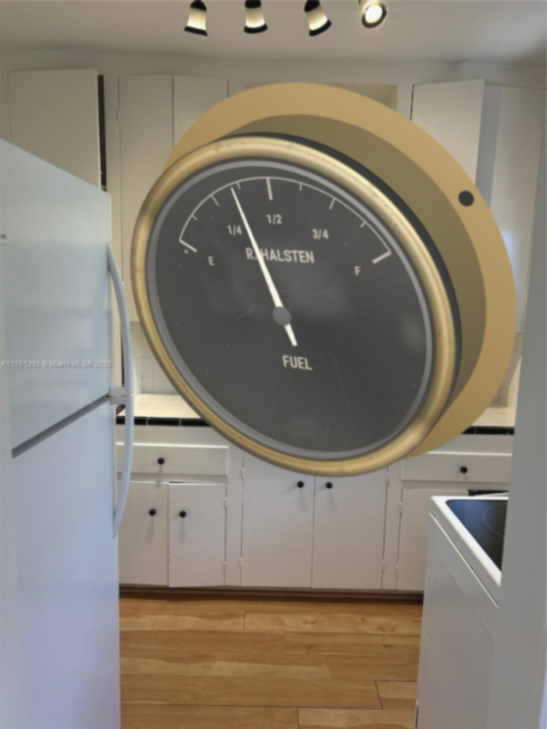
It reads value=0.375
